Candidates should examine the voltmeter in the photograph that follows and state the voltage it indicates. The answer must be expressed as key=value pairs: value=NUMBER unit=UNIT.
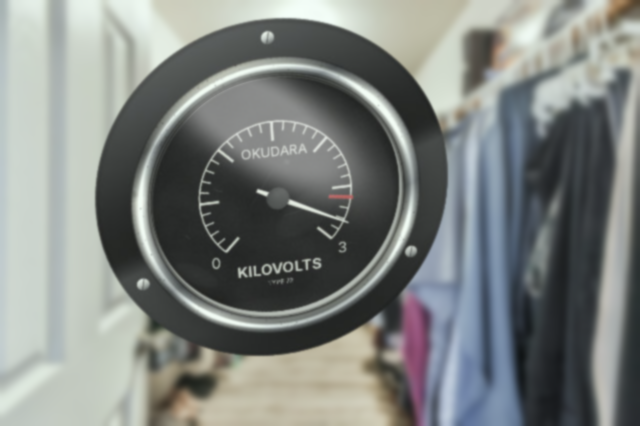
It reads value=2.8 unit=kV
